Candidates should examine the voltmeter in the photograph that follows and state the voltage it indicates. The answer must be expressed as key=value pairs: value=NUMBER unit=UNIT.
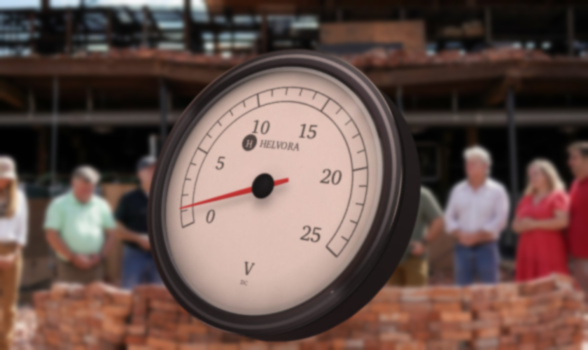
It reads value=1 unit=V
